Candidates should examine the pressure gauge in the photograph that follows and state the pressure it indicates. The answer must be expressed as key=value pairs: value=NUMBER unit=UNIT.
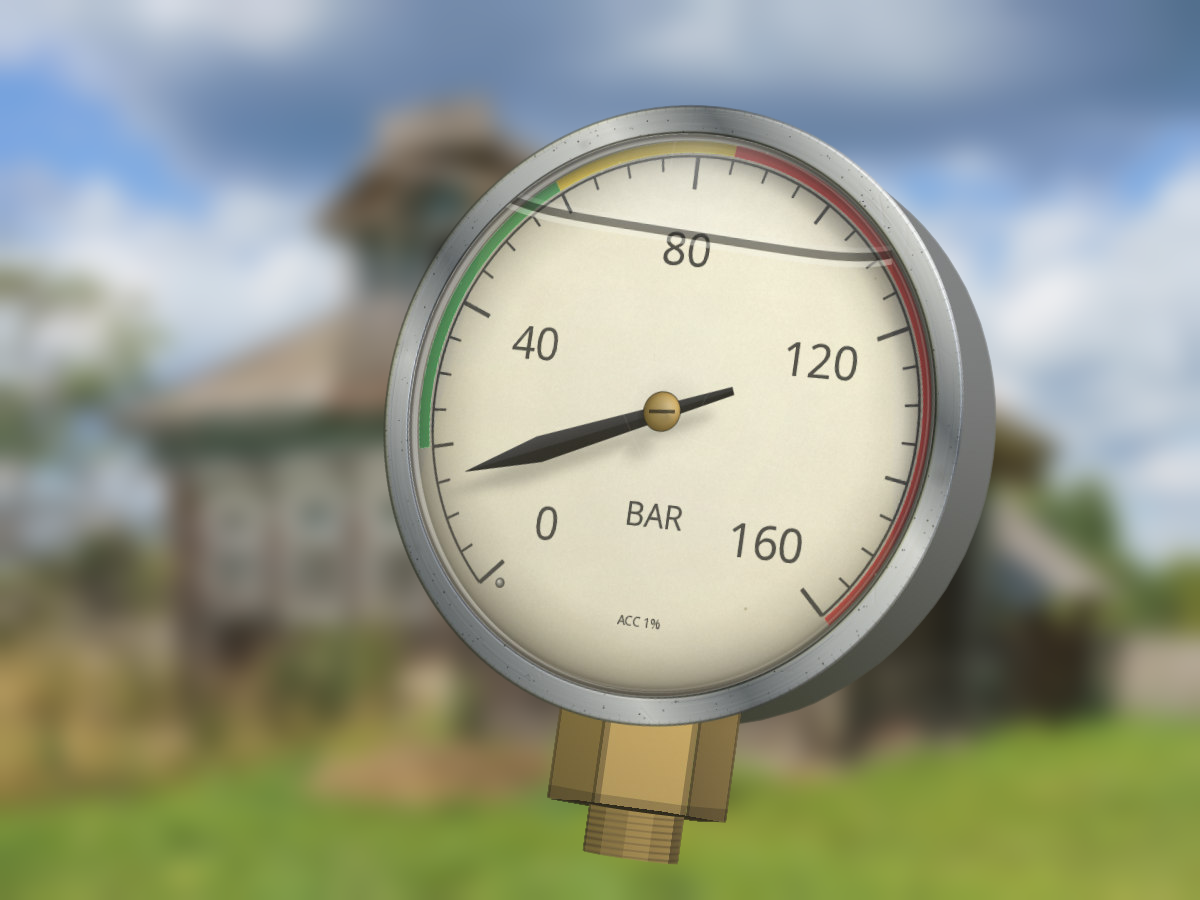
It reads value=15 unit=bar
